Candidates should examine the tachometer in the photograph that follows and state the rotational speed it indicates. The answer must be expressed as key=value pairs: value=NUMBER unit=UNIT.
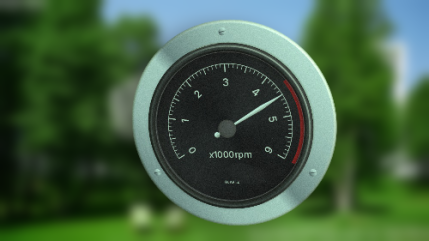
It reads value=4500 unit=rpm
